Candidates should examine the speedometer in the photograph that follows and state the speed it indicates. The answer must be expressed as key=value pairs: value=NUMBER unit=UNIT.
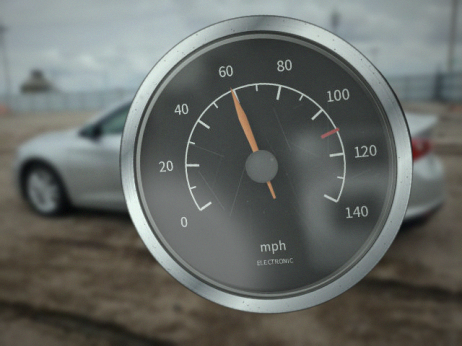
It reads value=60 unit=mph
